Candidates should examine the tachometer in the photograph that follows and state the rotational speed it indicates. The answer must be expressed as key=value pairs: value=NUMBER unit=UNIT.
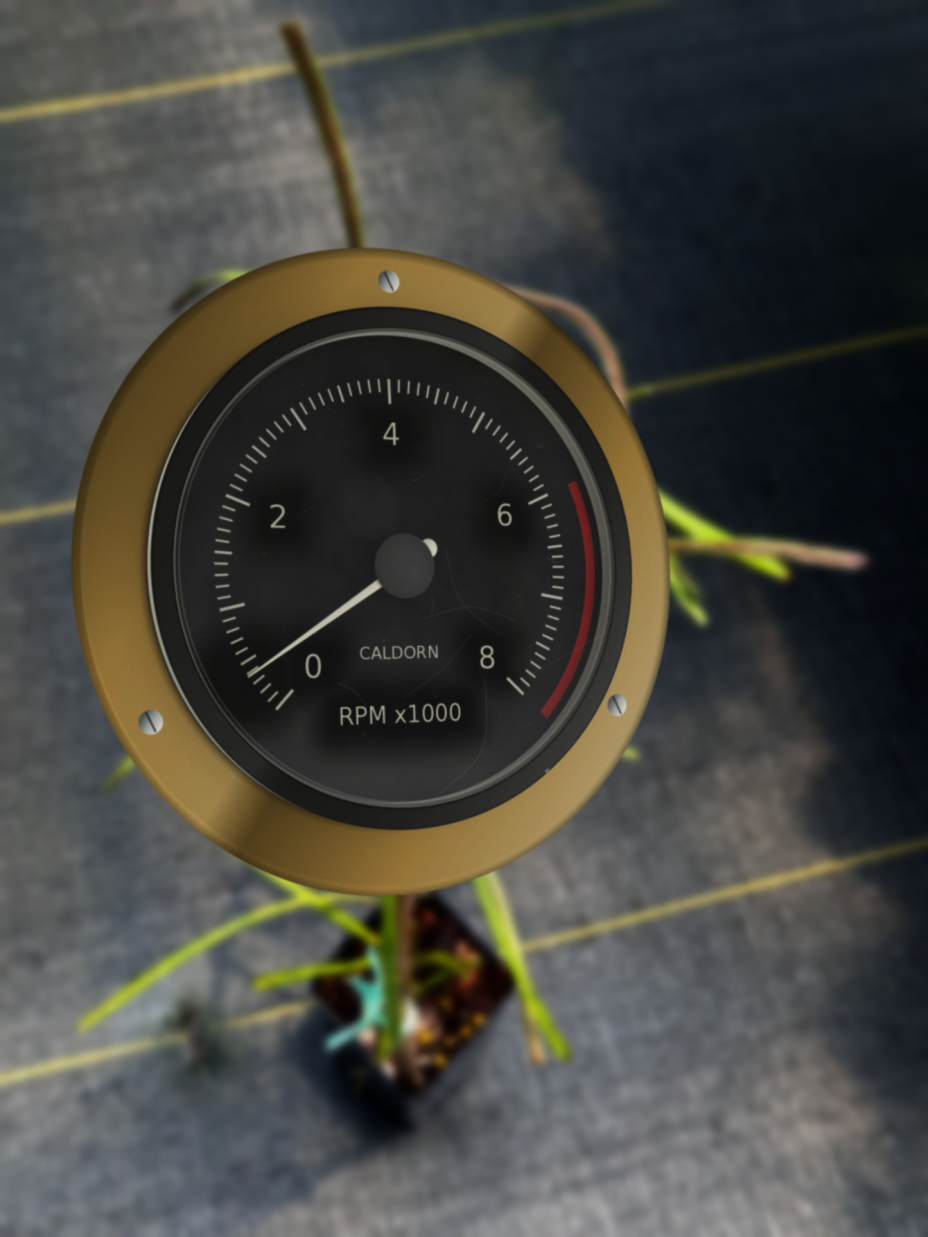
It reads value=400 unit=rpm
